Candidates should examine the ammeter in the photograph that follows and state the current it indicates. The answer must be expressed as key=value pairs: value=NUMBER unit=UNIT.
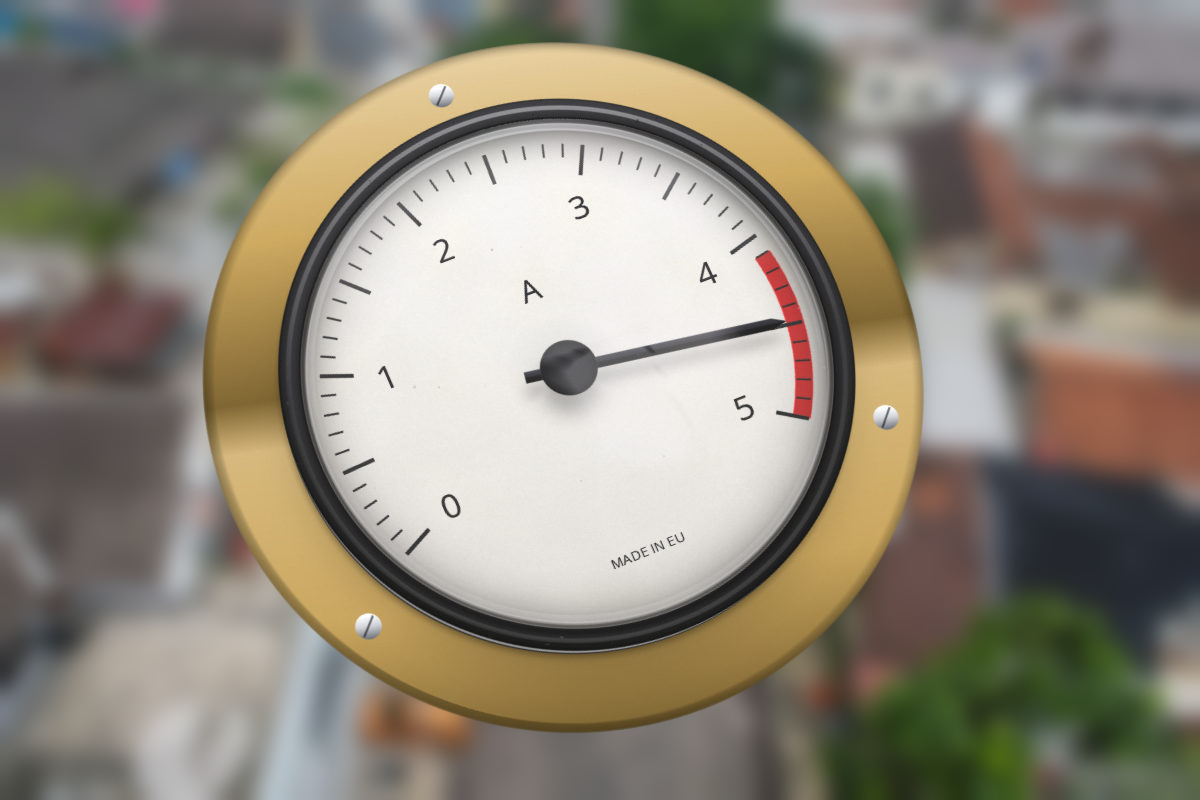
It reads value=4.5 unit=A
